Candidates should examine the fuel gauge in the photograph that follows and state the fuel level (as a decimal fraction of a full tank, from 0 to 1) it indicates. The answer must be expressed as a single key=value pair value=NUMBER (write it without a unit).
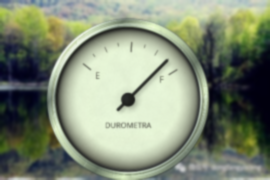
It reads value=0.875
